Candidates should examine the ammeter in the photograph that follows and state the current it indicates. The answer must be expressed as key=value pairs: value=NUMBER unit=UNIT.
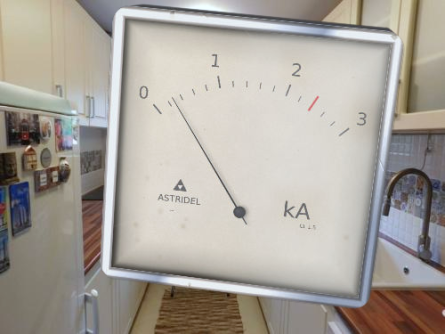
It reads value=0.3 unit=kA
